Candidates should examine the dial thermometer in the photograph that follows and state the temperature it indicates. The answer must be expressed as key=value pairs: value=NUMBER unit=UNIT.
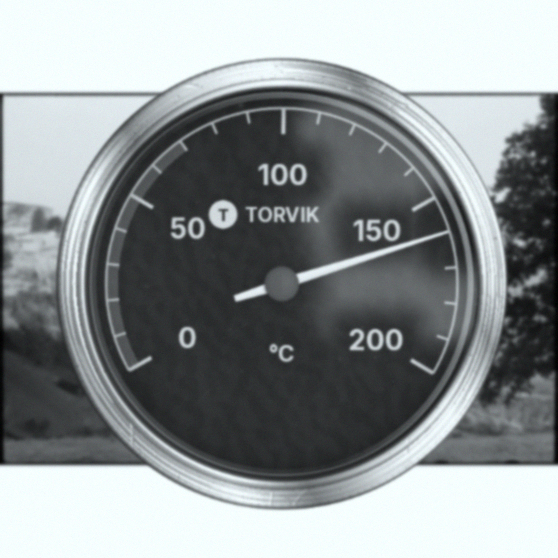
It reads value=160 unit=°C
